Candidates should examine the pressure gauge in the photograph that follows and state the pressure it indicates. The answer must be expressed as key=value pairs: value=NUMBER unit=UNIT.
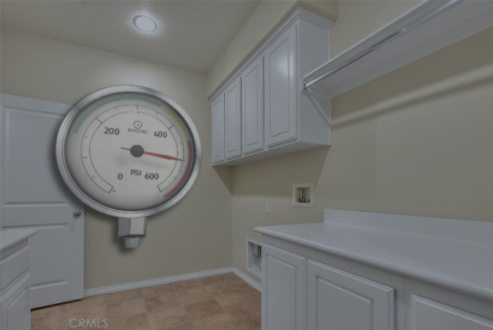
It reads value=500 unit=psi
